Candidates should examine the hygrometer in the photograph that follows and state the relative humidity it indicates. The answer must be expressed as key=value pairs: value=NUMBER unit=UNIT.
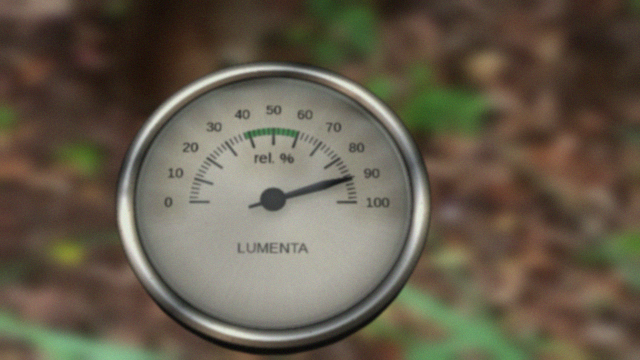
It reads value=90 unit=%
